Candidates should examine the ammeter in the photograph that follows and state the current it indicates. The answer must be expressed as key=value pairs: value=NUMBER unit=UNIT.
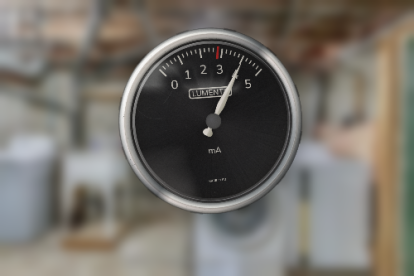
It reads value=4 unit=mA
